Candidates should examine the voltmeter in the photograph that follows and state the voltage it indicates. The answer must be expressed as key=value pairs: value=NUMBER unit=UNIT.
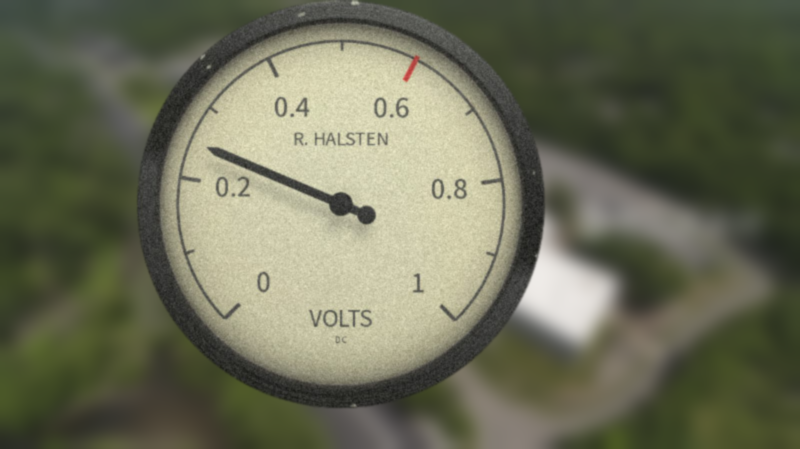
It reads value=0.25 unit=V
